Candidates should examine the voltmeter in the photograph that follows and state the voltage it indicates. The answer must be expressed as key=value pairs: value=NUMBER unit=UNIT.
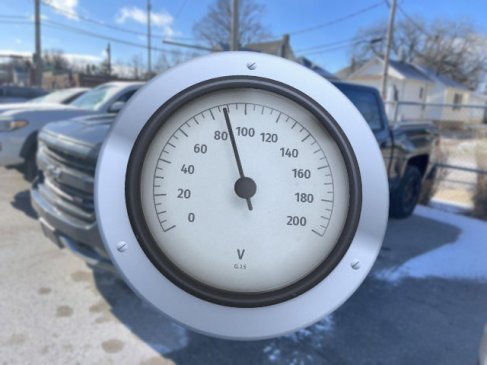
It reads value=87.5 unit=V
